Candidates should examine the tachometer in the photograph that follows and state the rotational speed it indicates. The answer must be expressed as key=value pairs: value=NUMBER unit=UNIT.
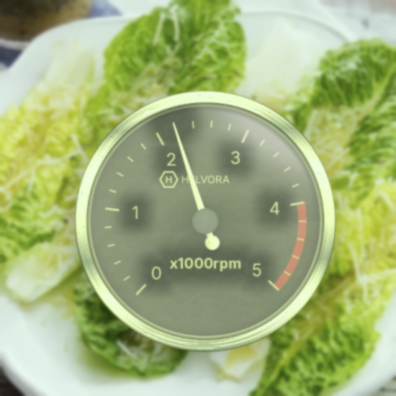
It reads value=2200 unit=rpm
